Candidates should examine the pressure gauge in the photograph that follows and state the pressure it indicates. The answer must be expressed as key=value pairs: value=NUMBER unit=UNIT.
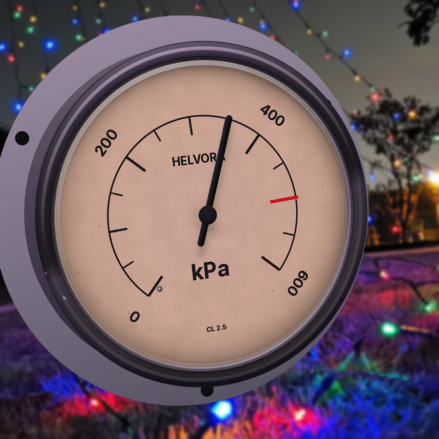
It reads value=350 unit=kPa
